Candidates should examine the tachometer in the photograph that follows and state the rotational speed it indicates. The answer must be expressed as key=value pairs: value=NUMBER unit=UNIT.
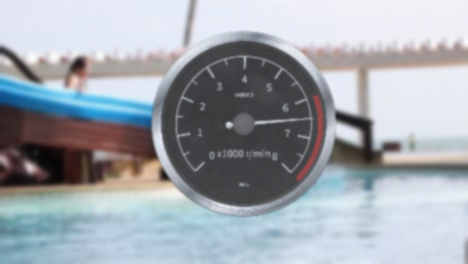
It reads value=6500 unit=rpm
